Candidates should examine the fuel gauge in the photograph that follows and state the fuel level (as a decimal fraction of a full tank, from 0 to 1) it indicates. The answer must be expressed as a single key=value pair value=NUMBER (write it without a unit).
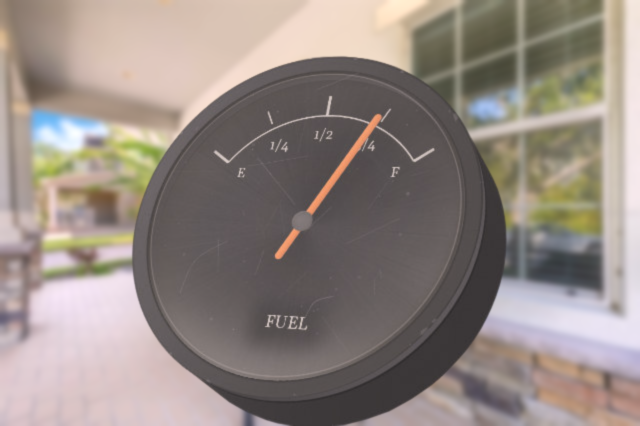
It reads value=0.75
